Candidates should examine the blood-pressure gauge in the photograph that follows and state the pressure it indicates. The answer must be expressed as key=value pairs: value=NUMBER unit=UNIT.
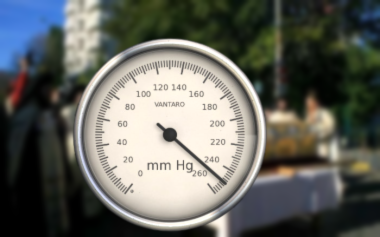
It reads value=250 unit=mmHg
